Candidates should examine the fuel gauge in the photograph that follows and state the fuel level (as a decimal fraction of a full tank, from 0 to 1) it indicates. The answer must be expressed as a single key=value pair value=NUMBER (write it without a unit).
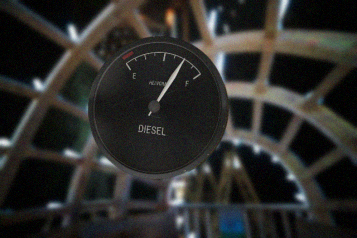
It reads value=0.75
